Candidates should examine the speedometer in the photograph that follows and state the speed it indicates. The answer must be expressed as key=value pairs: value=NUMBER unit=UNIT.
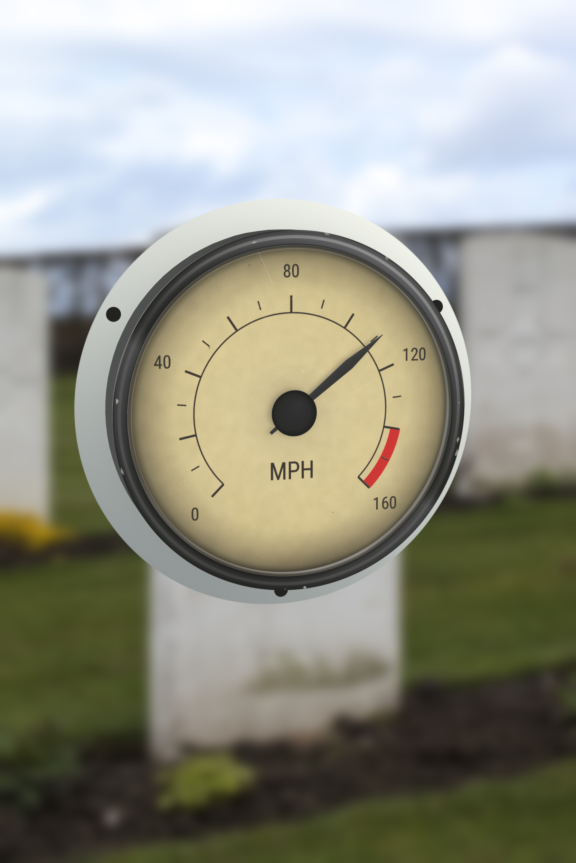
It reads value=110 unit=mph
